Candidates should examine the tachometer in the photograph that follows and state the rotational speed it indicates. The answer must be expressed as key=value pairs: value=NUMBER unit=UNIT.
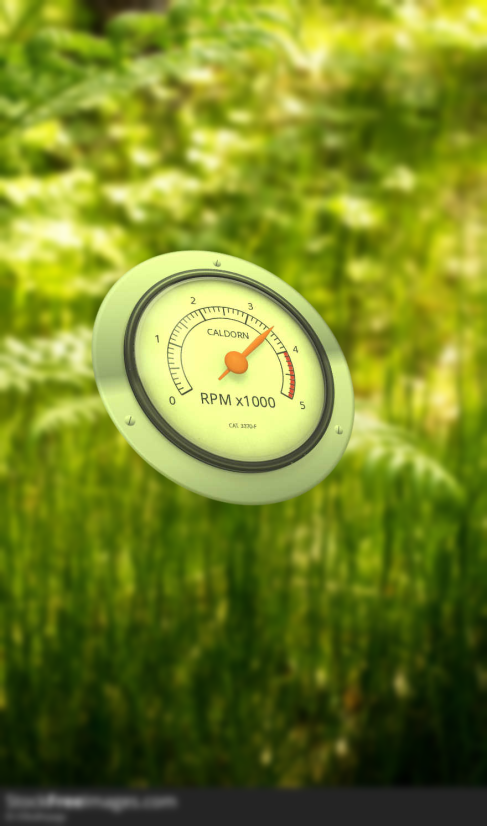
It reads value=3500 unit=rpm
